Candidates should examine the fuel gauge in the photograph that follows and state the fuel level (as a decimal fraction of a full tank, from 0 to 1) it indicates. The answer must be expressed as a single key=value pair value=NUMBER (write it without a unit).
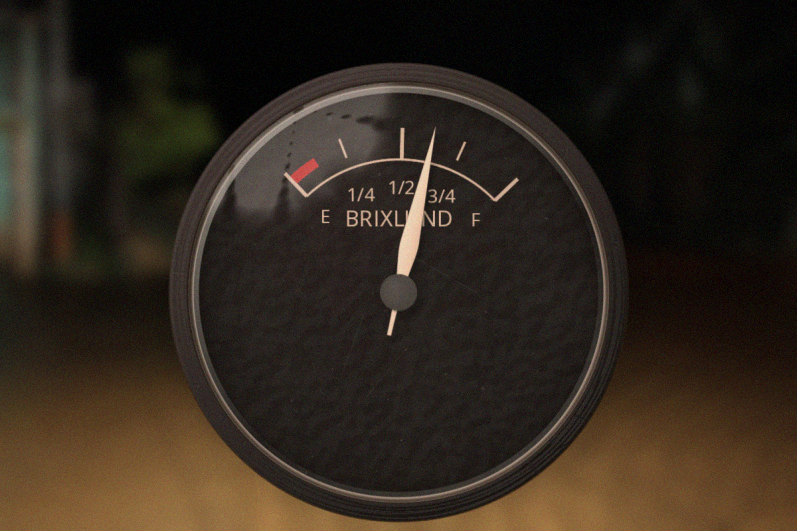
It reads value=0.625
